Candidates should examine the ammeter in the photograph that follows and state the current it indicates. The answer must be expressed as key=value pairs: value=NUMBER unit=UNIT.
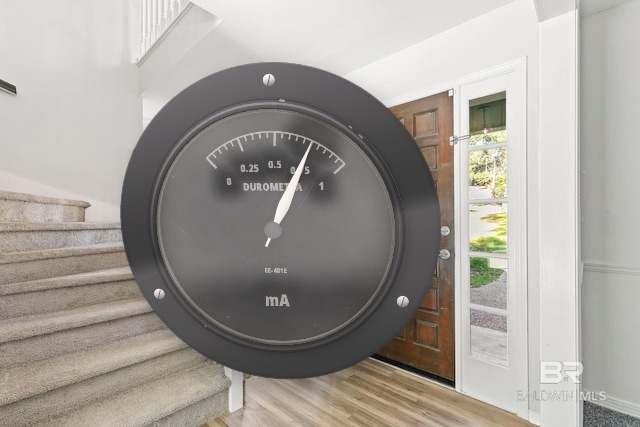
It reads value=0.75 unit=mA
